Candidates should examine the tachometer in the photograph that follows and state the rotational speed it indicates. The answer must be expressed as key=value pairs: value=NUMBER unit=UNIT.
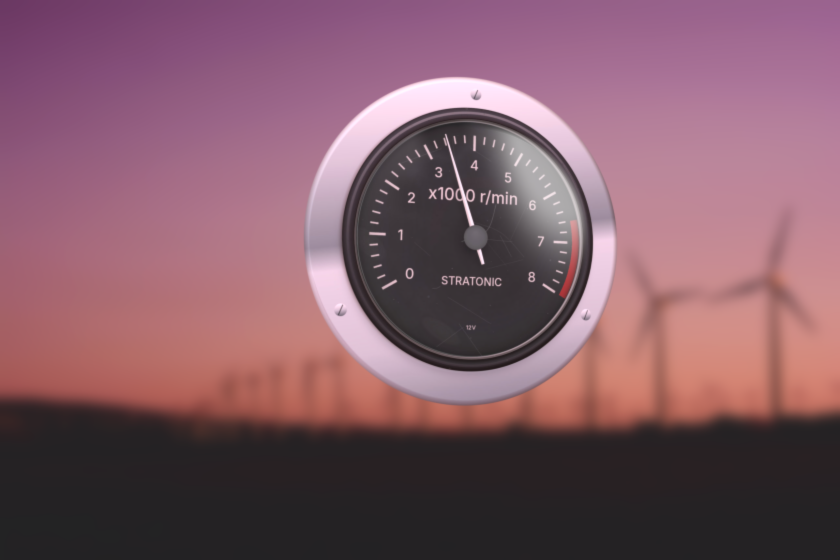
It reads value=3400 unit=rpm
